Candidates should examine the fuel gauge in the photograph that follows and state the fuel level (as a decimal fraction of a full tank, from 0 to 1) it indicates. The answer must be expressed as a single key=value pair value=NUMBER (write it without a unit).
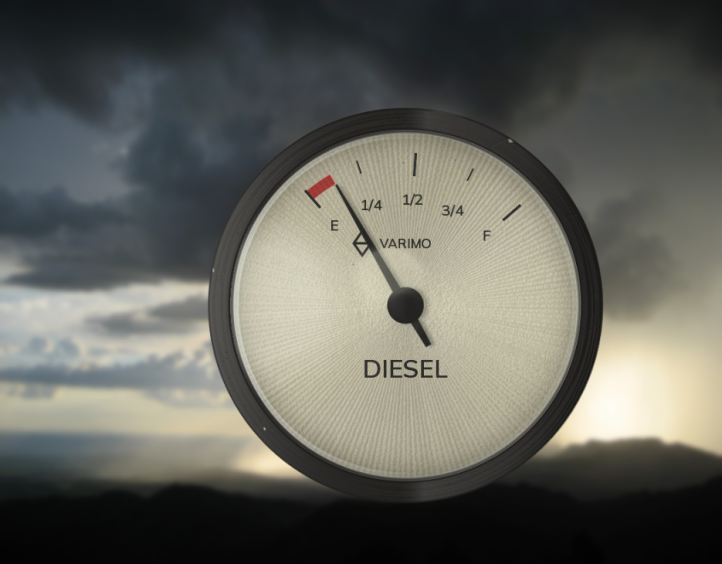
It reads value=0.125
